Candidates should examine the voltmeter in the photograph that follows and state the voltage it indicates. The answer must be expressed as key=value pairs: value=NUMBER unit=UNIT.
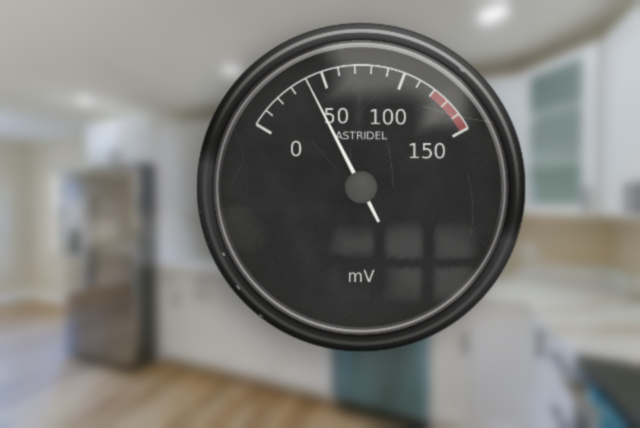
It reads value=40 unit=mV
